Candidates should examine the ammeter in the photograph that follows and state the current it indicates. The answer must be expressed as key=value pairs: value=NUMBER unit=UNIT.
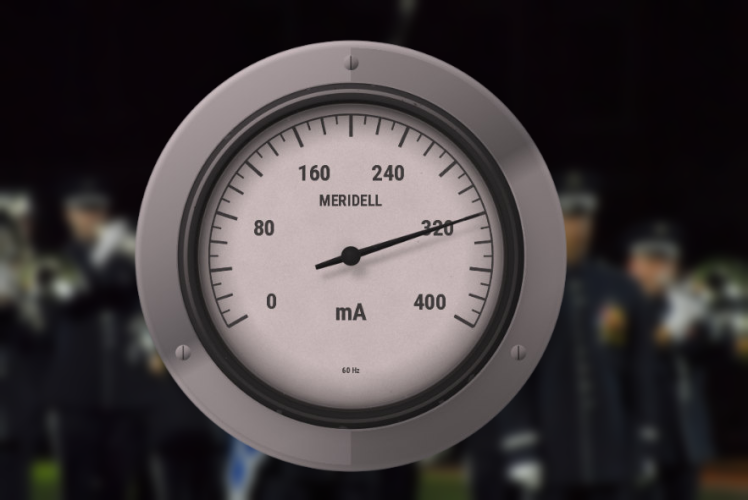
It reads value=320 unit=mA
